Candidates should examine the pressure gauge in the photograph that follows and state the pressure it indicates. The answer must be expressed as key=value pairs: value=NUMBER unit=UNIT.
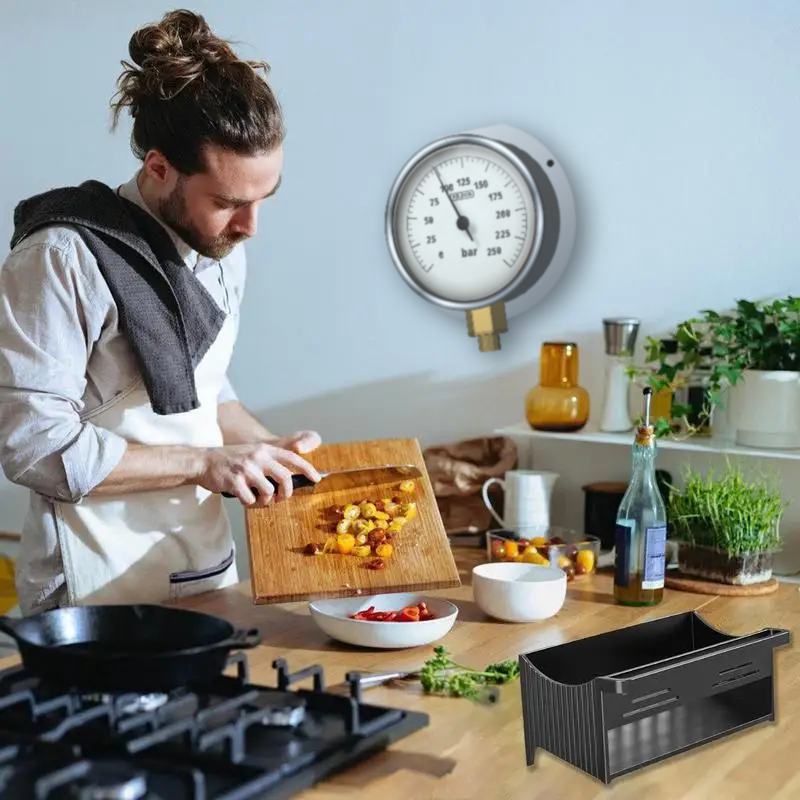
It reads value=100 unit=bar
